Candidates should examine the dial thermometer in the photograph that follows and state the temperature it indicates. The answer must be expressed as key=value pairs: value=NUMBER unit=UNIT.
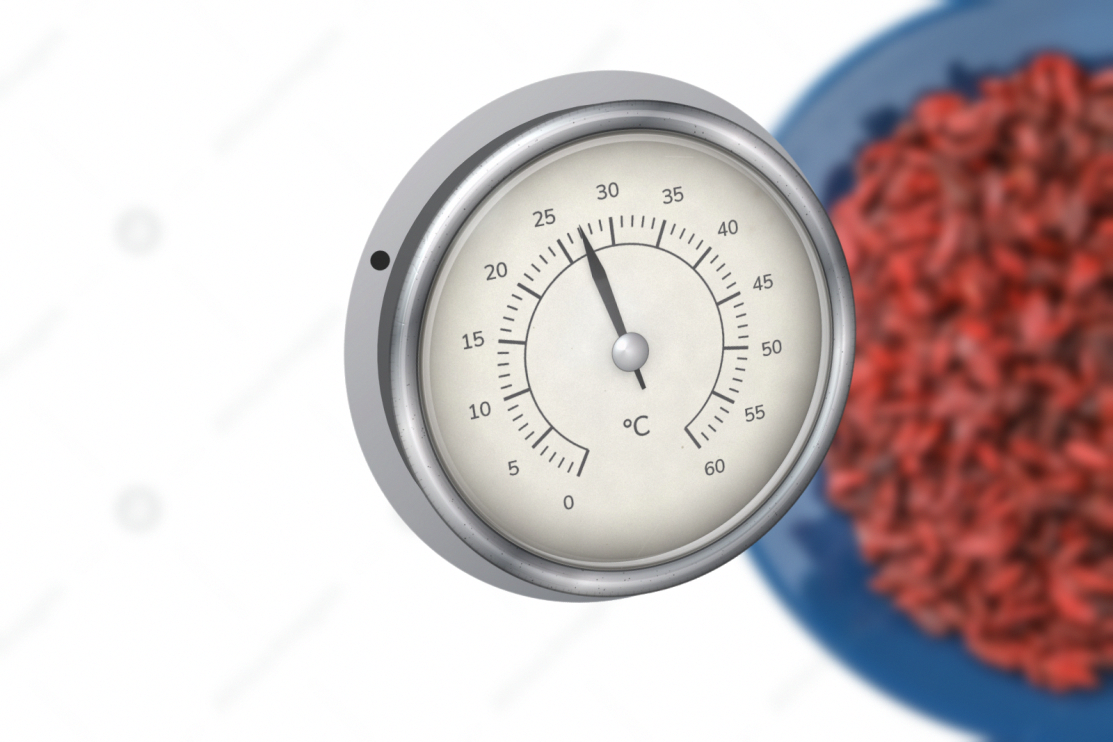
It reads value=27 unit=°C
